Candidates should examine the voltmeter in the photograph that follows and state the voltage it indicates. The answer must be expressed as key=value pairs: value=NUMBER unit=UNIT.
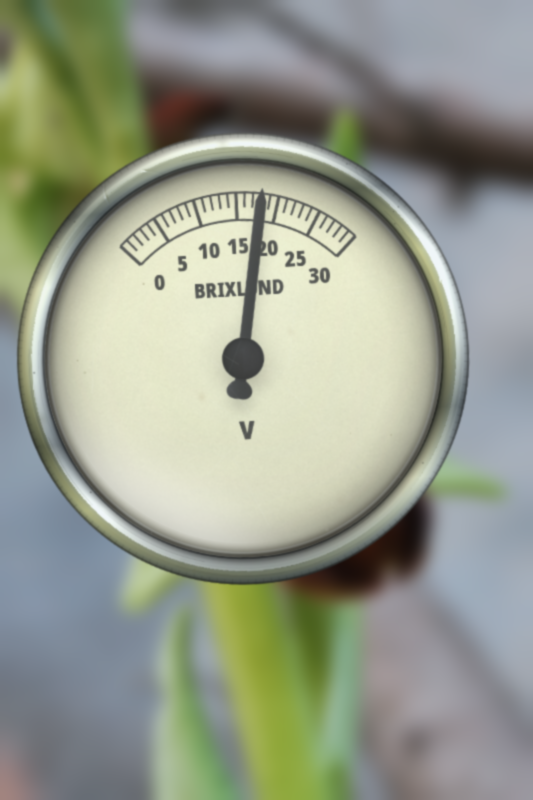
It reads value=18 unit=V
